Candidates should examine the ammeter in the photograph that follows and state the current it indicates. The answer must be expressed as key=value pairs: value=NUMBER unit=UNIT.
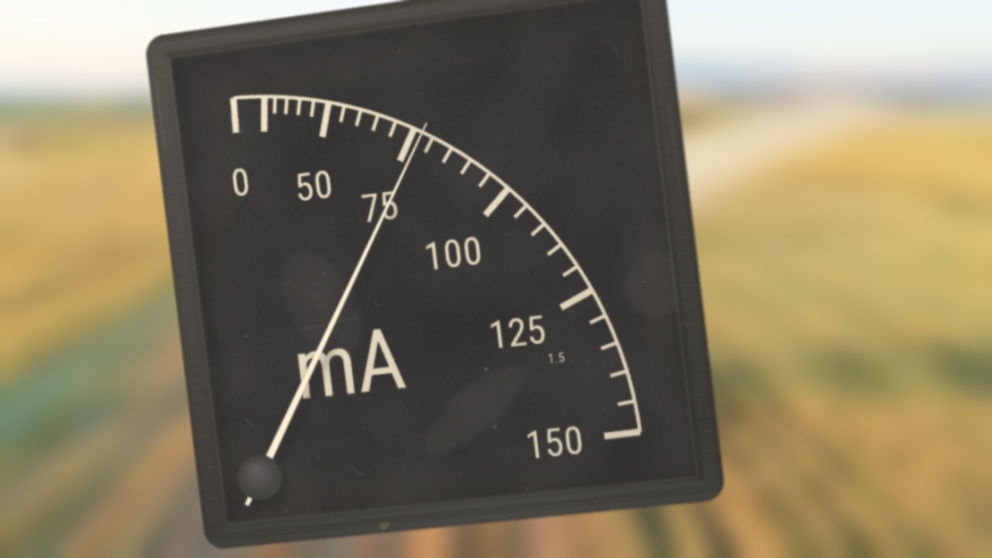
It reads value=77.5 unit=mA
